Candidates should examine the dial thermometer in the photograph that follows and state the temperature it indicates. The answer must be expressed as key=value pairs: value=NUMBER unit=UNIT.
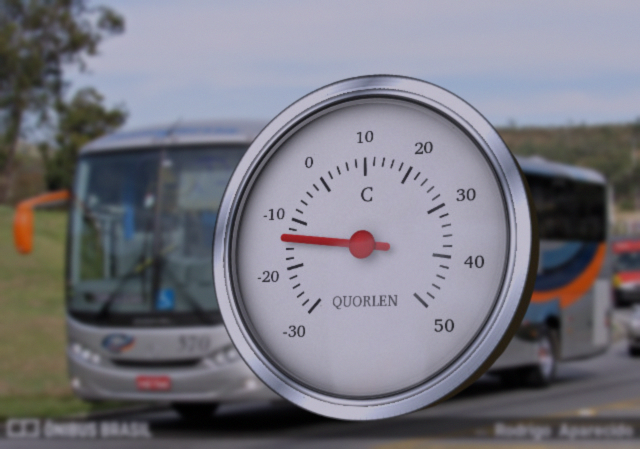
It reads value=-14 unit=°C
